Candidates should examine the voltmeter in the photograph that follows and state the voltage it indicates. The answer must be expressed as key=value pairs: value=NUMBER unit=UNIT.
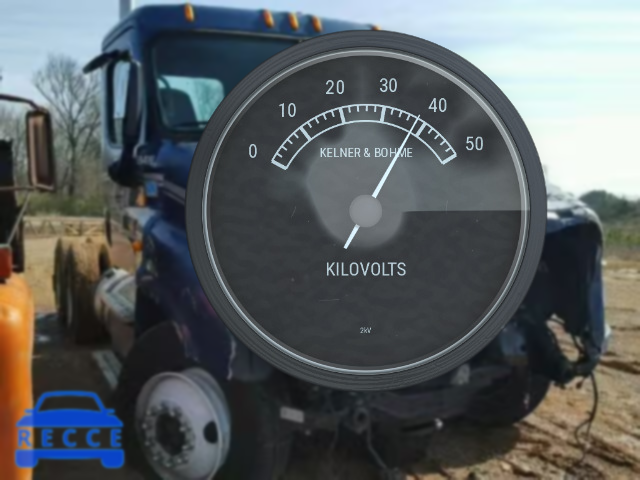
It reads value=38 unit=kV
